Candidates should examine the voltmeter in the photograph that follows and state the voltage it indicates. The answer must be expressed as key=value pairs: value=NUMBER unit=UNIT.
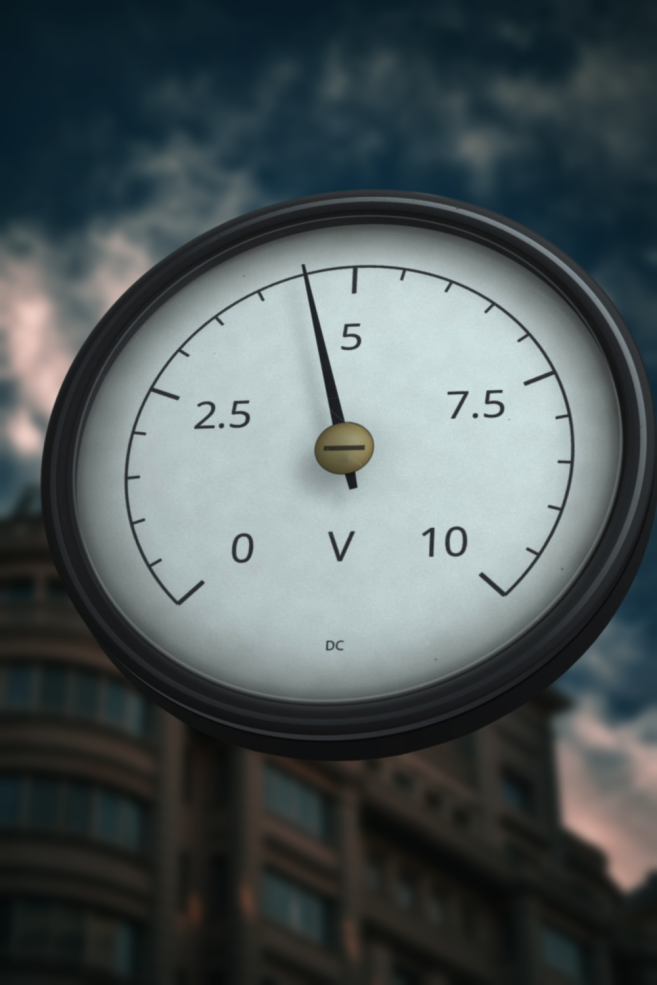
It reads value=4.5 unit=V
